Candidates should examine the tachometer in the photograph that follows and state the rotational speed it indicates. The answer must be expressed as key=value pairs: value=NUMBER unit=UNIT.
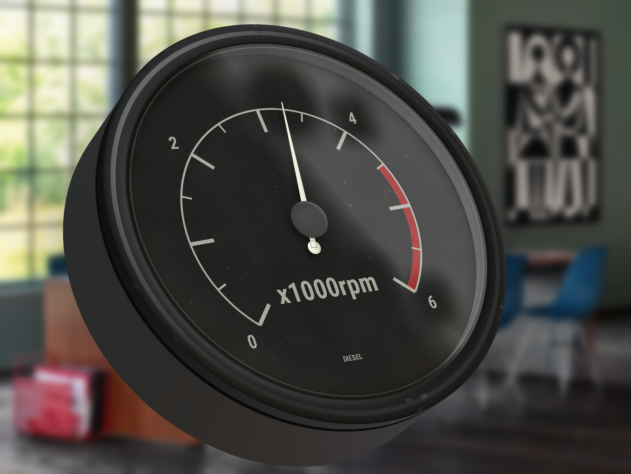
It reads value=3250 unit=rpm
